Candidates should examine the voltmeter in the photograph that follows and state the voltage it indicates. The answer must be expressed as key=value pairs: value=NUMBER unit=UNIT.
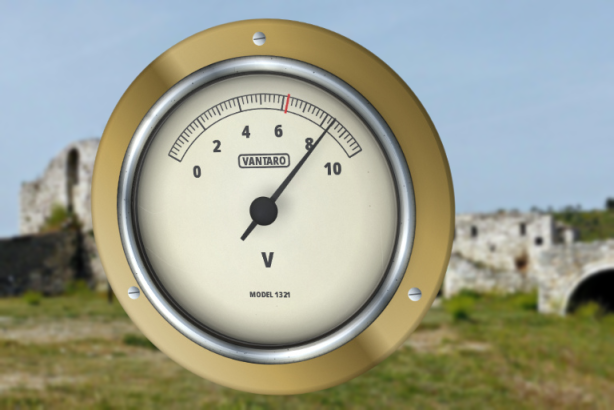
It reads value=8.4 unit=V
